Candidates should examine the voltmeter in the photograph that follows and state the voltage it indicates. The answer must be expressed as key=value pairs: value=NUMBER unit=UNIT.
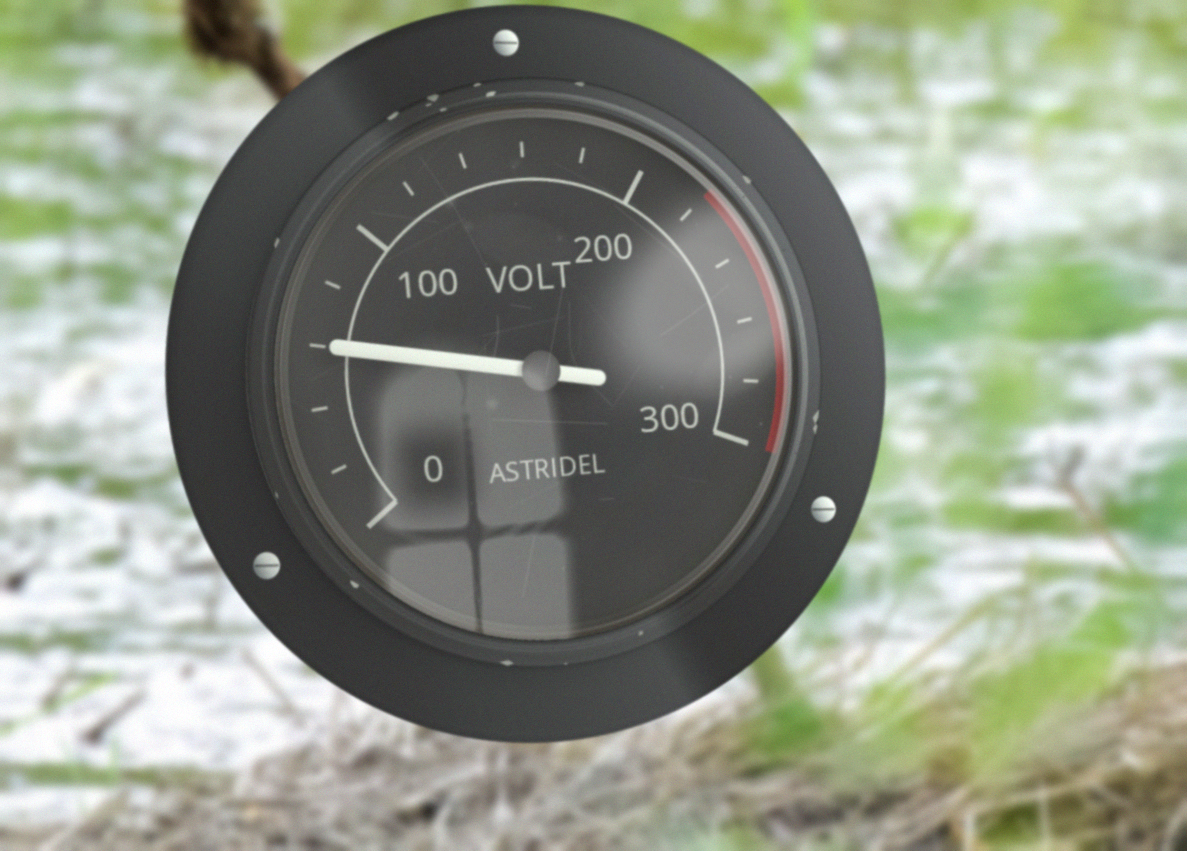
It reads value=60 unit=V
